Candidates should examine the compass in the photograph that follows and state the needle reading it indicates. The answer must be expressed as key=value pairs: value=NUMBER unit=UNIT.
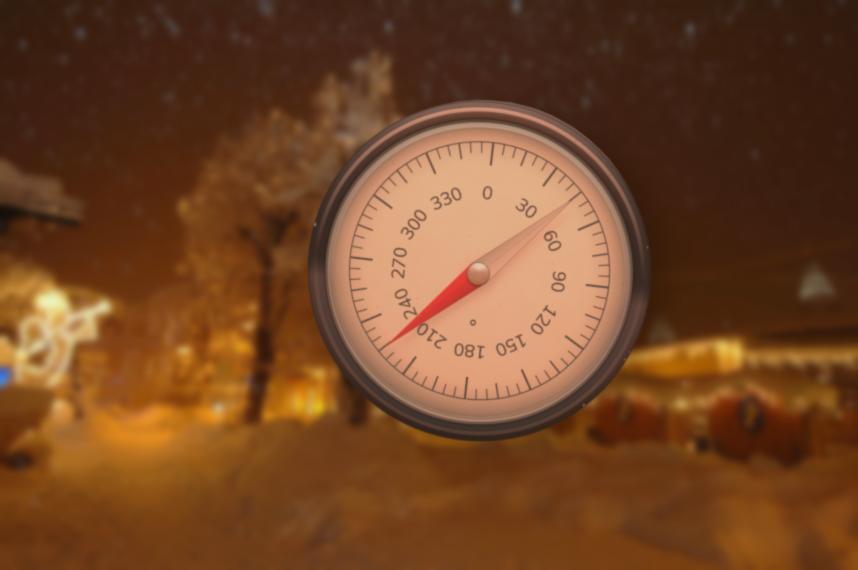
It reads value=225 unit=°
